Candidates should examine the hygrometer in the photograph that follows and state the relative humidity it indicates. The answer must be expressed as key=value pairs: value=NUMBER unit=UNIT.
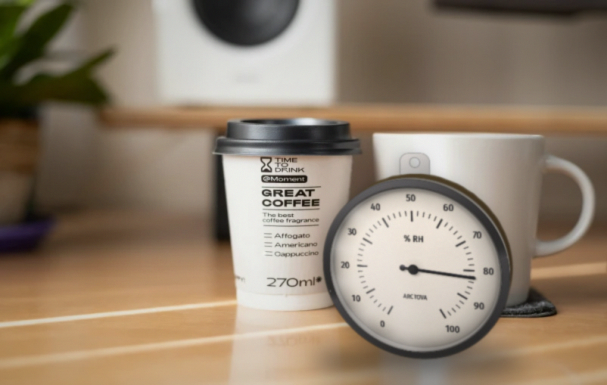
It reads value=82 unit=%
